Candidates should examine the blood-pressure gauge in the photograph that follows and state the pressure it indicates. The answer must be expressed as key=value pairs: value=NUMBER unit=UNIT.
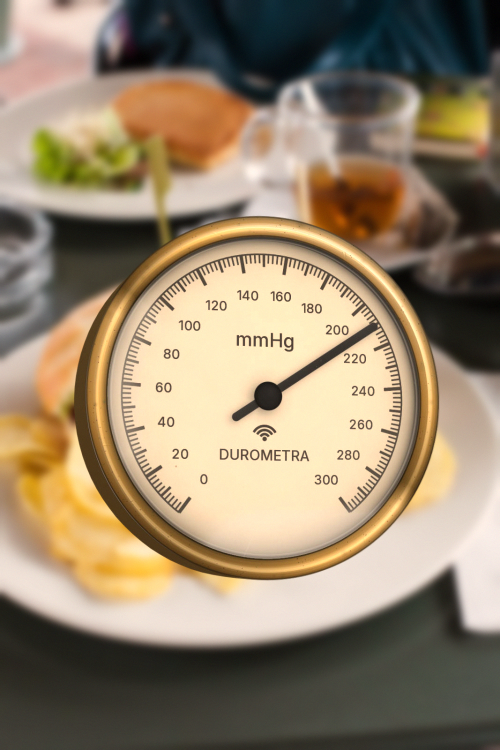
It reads value=210 unit=mmHg
